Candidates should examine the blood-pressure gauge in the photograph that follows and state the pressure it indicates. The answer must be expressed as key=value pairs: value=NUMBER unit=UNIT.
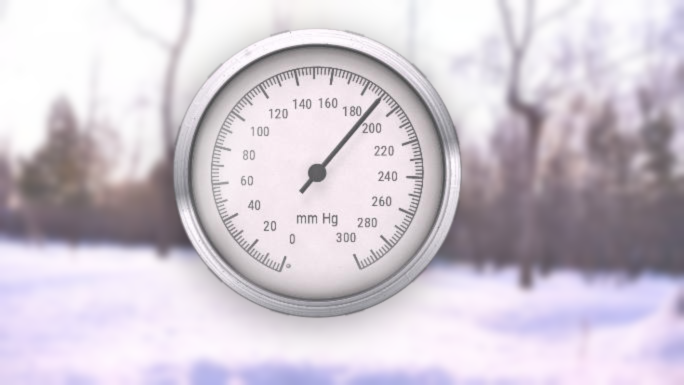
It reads value=190 unit=mmHg
